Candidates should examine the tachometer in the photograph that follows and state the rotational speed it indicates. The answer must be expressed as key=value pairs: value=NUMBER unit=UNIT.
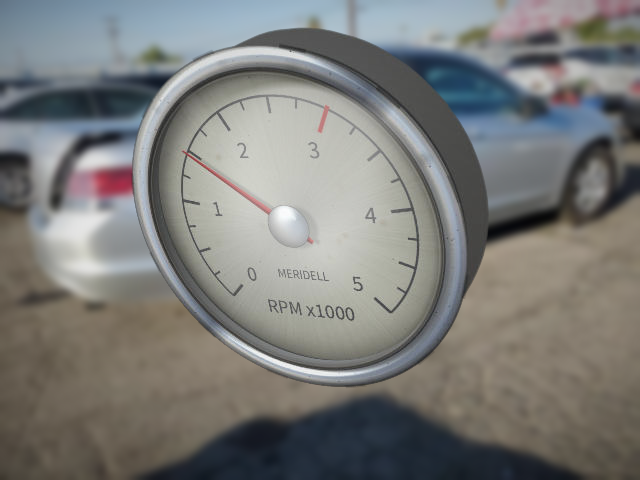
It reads value=1500 unit=rpm
